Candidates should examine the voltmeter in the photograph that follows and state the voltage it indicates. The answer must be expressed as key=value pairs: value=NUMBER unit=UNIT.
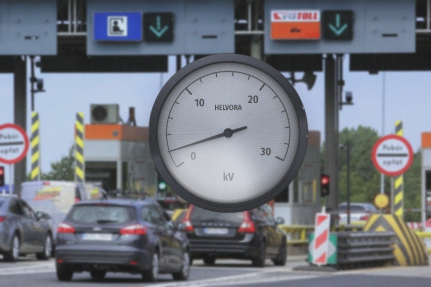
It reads value=2 unit=kV
